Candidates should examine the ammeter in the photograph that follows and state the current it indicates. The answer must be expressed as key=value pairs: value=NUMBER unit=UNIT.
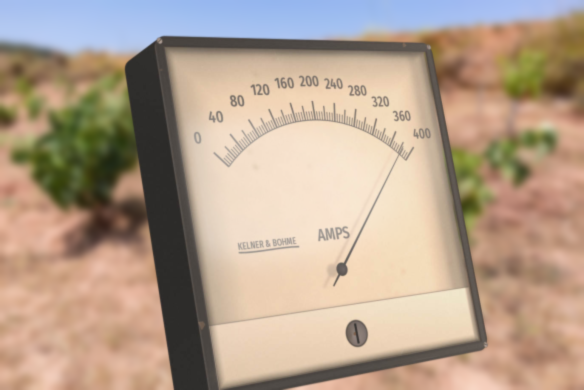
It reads value=380 unit=A
